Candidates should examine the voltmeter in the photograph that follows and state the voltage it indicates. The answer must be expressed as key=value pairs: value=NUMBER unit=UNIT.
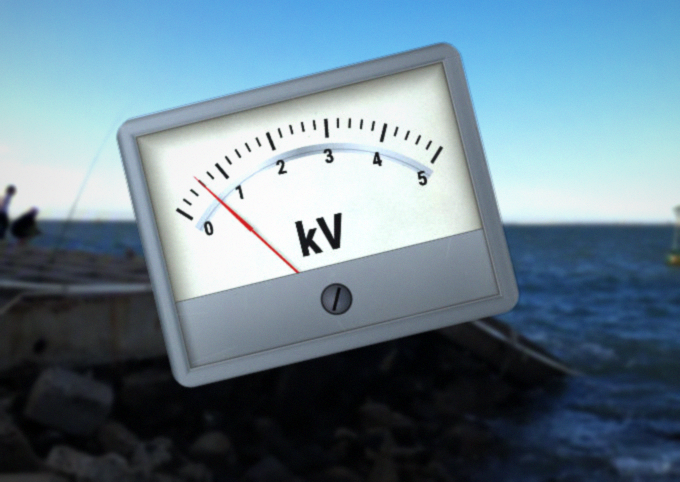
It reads value=0.6 unit=kV
